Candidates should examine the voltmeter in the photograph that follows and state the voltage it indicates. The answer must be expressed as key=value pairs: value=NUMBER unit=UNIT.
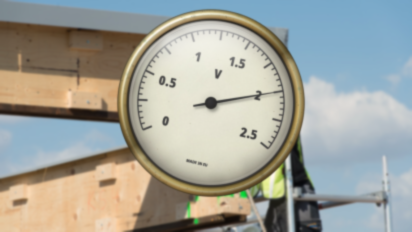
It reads value=2 unit=V
